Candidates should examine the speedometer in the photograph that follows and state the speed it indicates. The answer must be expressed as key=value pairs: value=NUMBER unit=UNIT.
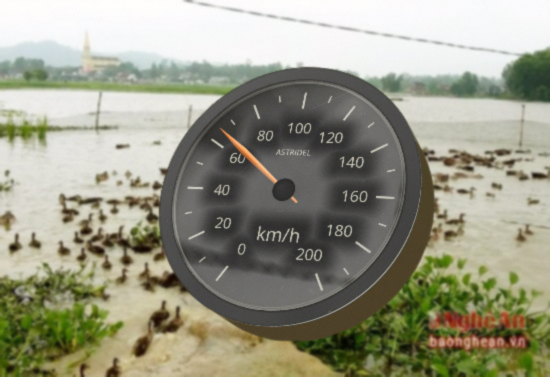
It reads value=65 unit=km/h
